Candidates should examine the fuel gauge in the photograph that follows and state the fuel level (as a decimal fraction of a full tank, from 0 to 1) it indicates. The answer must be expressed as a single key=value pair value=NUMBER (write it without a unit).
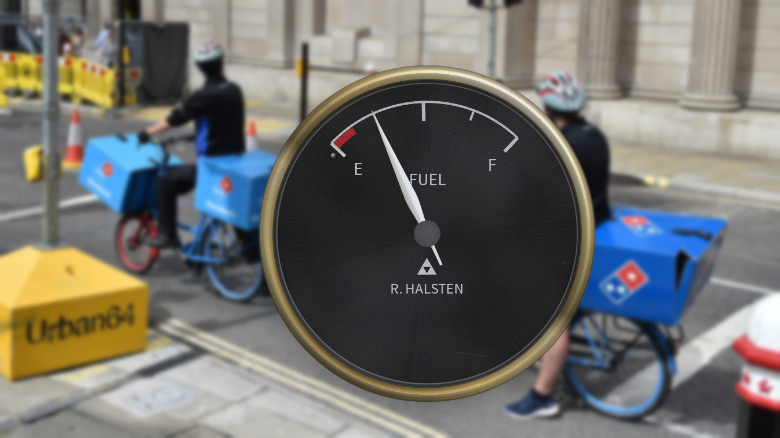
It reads value=0.25
